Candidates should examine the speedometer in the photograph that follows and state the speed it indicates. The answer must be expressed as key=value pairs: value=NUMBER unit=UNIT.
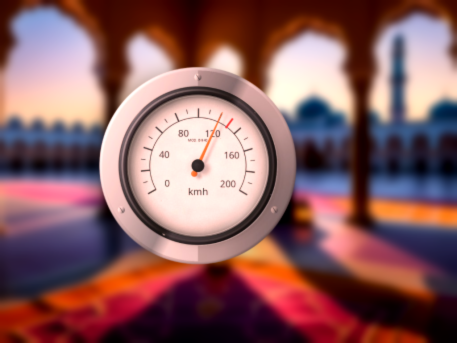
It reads value=120 unit=km/h
